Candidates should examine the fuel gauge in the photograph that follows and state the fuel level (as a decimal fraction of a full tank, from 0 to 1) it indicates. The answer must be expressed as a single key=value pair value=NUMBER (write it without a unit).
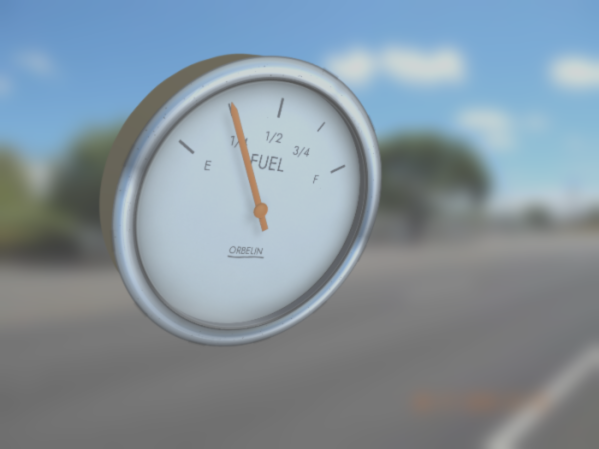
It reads value=0.25
